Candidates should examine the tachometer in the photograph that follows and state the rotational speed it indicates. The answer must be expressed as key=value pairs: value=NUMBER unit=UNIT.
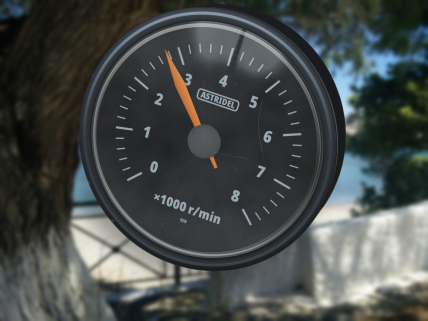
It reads value=2800 unit=rpm
